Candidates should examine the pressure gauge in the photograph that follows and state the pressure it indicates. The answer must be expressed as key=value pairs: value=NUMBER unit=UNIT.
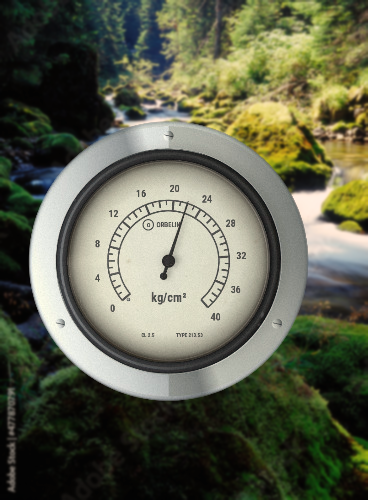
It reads value=22 unit=kg/cm²
